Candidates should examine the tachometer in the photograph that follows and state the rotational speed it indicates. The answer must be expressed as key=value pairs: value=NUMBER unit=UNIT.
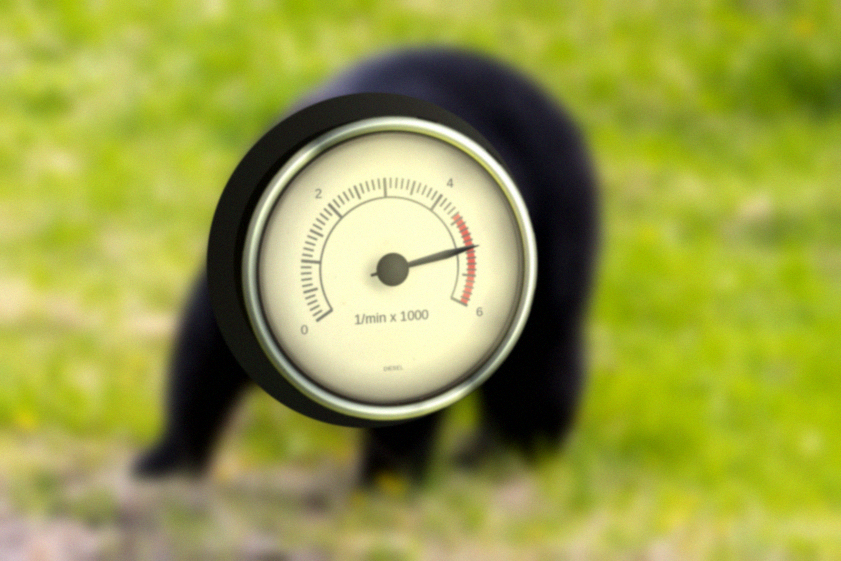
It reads value=5000 unit=rpm
